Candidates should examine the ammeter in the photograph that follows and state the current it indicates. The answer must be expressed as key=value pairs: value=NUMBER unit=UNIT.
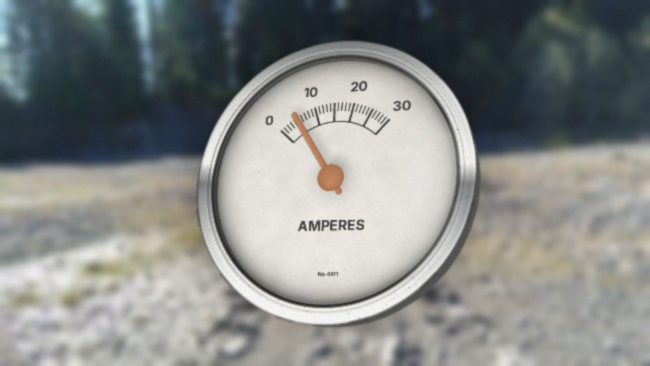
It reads value=5 unit=A
